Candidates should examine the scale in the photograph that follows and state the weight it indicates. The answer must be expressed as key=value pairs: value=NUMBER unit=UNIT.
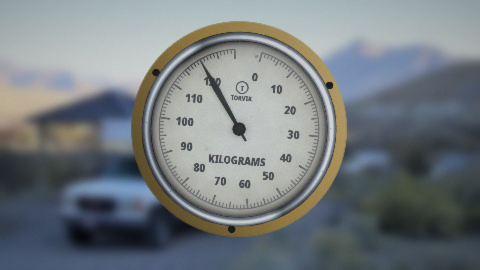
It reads value=120 unit=kg
